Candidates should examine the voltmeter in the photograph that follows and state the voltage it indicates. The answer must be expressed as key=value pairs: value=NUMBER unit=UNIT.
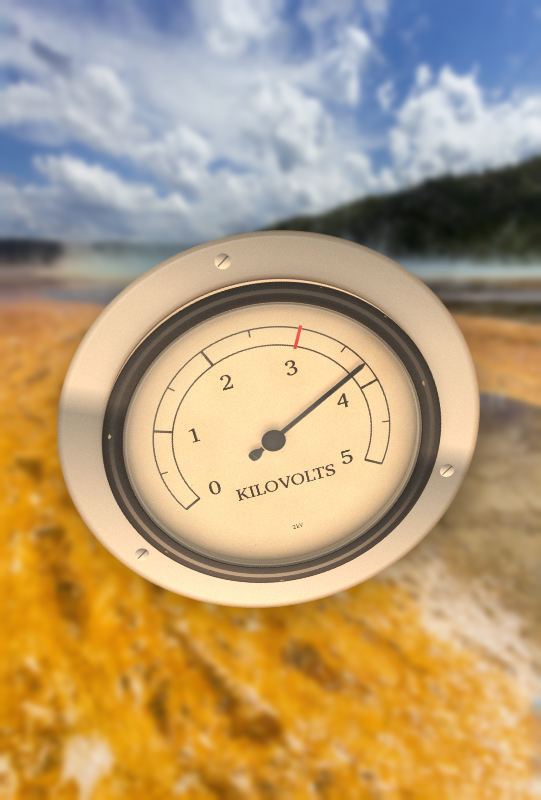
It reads value=3.75 unit=kV
